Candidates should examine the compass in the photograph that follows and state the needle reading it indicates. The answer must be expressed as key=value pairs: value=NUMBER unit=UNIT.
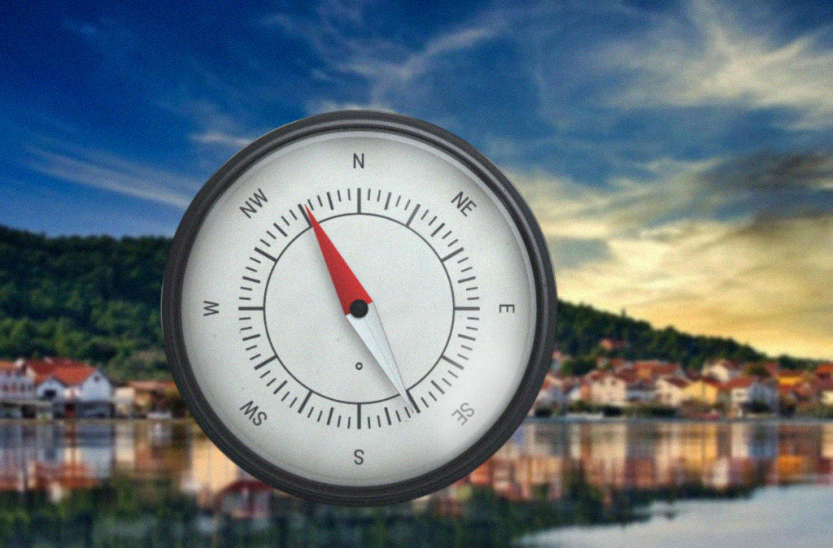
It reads value=332.5 unit=°
